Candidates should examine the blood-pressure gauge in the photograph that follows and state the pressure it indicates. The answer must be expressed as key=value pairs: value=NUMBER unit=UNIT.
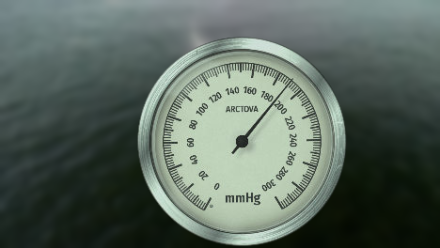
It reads value=190 unit=mmHg
